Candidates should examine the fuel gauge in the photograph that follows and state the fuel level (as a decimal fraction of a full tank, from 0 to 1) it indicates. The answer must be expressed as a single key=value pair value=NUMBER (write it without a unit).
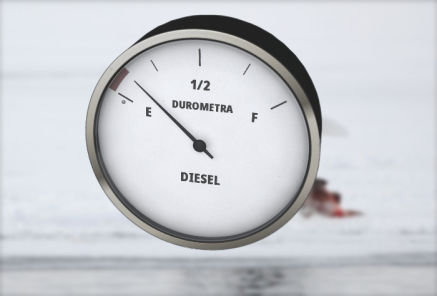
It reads value=0.125
